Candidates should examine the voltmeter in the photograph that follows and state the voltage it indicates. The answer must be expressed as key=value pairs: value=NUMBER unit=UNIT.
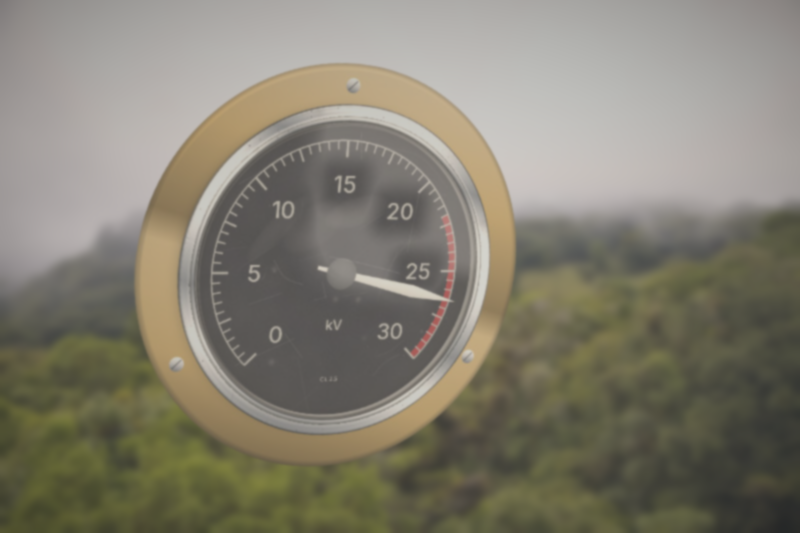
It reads value=26.5 unit=kV
